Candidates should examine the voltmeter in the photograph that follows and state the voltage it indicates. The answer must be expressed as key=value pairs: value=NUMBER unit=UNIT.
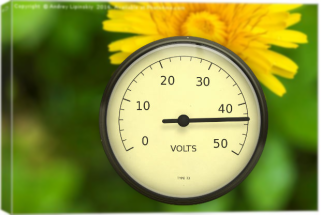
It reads value=43 unit=V
